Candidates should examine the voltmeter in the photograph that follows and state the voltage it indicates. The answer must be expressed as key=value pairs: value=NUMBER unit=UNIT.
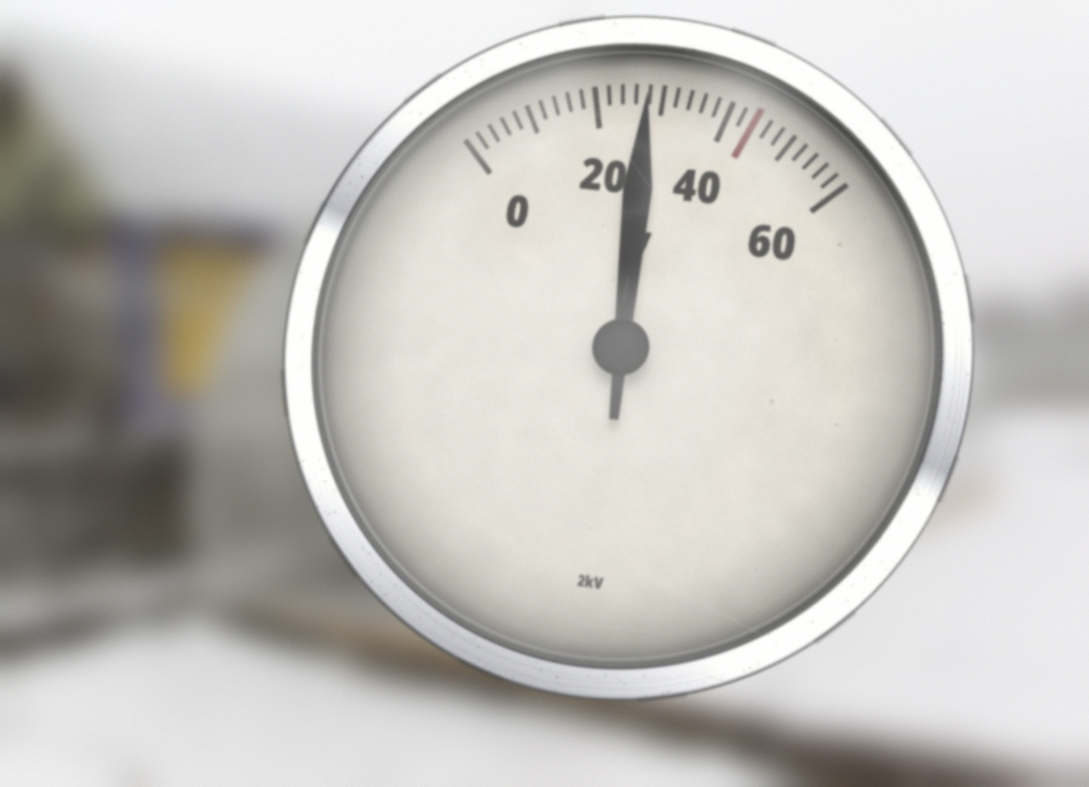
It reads value=28 unit=V
